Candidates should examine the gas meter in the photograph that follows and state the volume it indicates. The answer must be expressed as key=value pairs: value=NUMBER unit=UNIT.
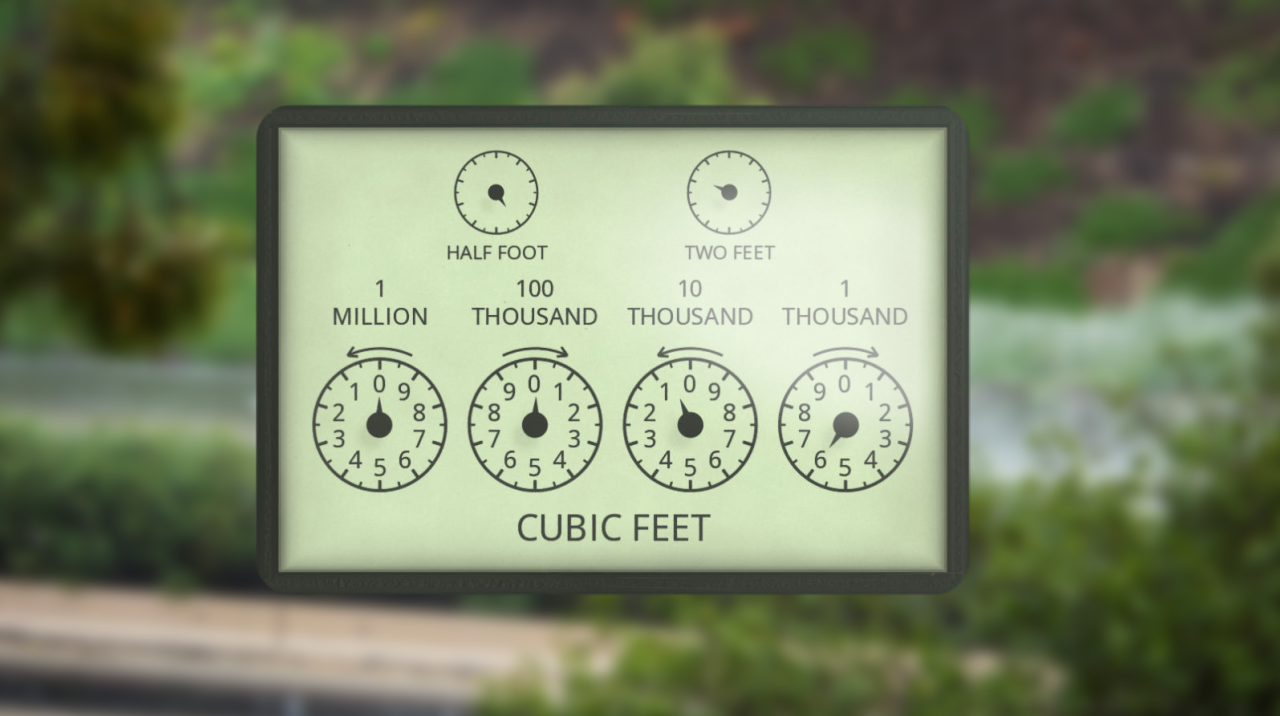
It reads value=600 unit=ft³
